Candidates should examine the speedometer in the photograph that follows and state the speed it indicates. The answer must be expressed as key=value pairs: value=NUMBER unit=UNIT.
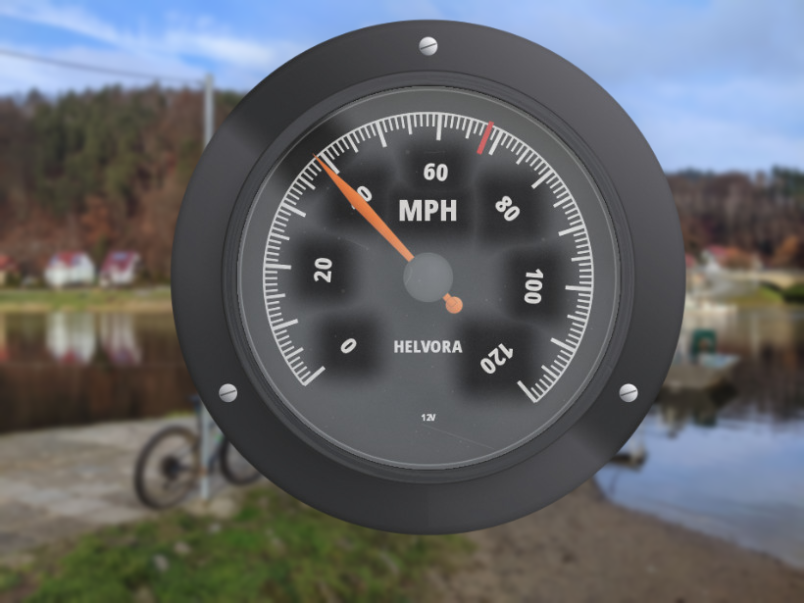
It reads value=39 unit=mph
